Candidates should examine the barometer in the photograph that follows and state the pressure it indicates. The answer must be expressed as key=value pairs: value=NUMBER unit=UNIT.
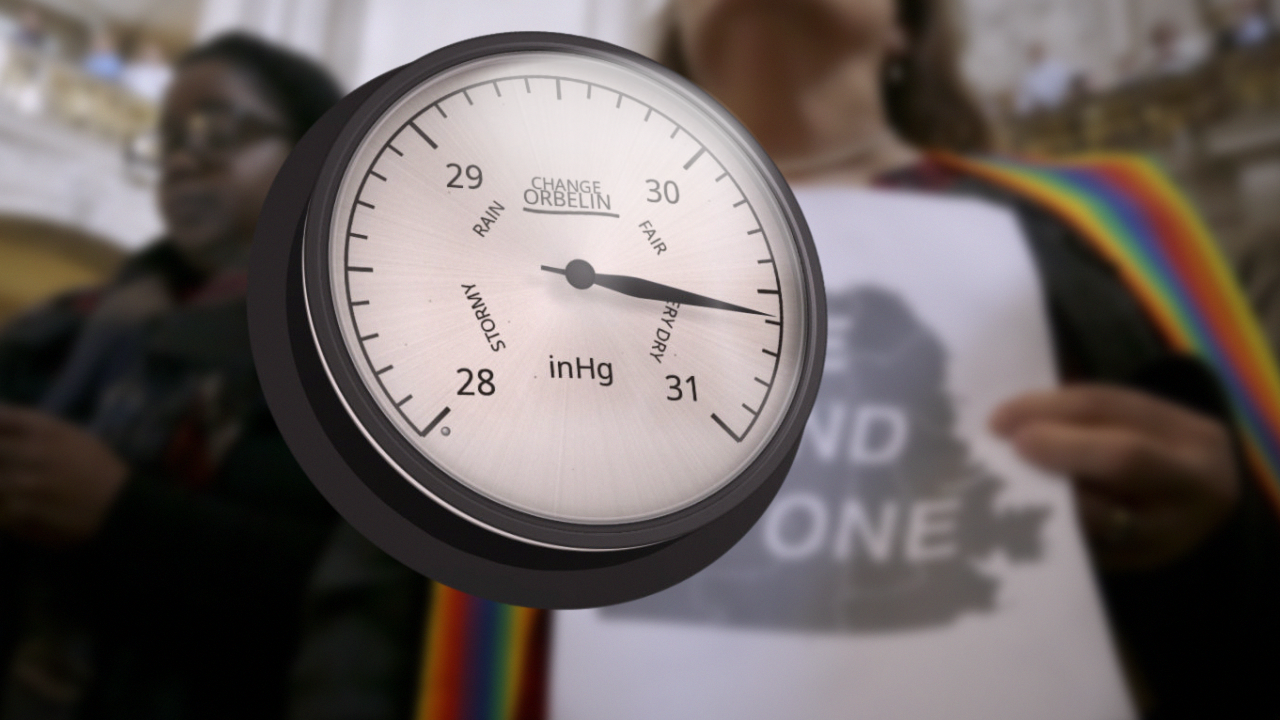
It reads value=30.6 unit=inHg
